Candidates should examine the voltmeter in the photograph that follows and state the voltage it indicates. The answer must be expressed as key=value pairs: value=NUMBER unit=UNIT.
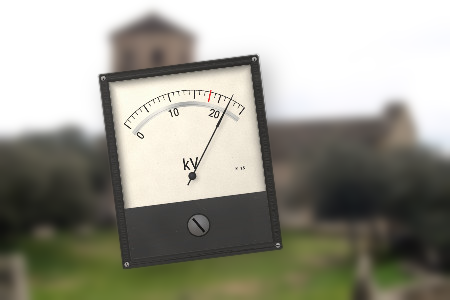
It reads value=22 unit=kV
